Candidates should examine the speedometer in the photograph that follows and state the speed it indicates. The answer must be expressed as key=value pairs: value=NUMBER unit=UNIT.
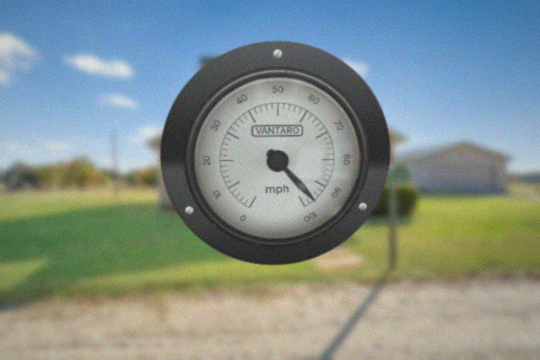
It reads value=96 unit=mph
